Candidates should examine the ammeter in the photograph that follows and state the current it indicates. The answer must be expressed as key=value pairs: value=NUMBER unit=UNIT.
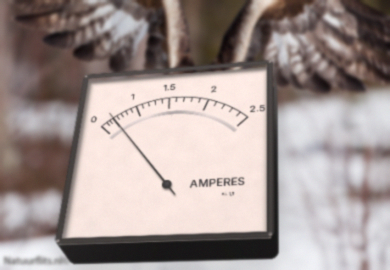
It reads value=0.5 unit=A
